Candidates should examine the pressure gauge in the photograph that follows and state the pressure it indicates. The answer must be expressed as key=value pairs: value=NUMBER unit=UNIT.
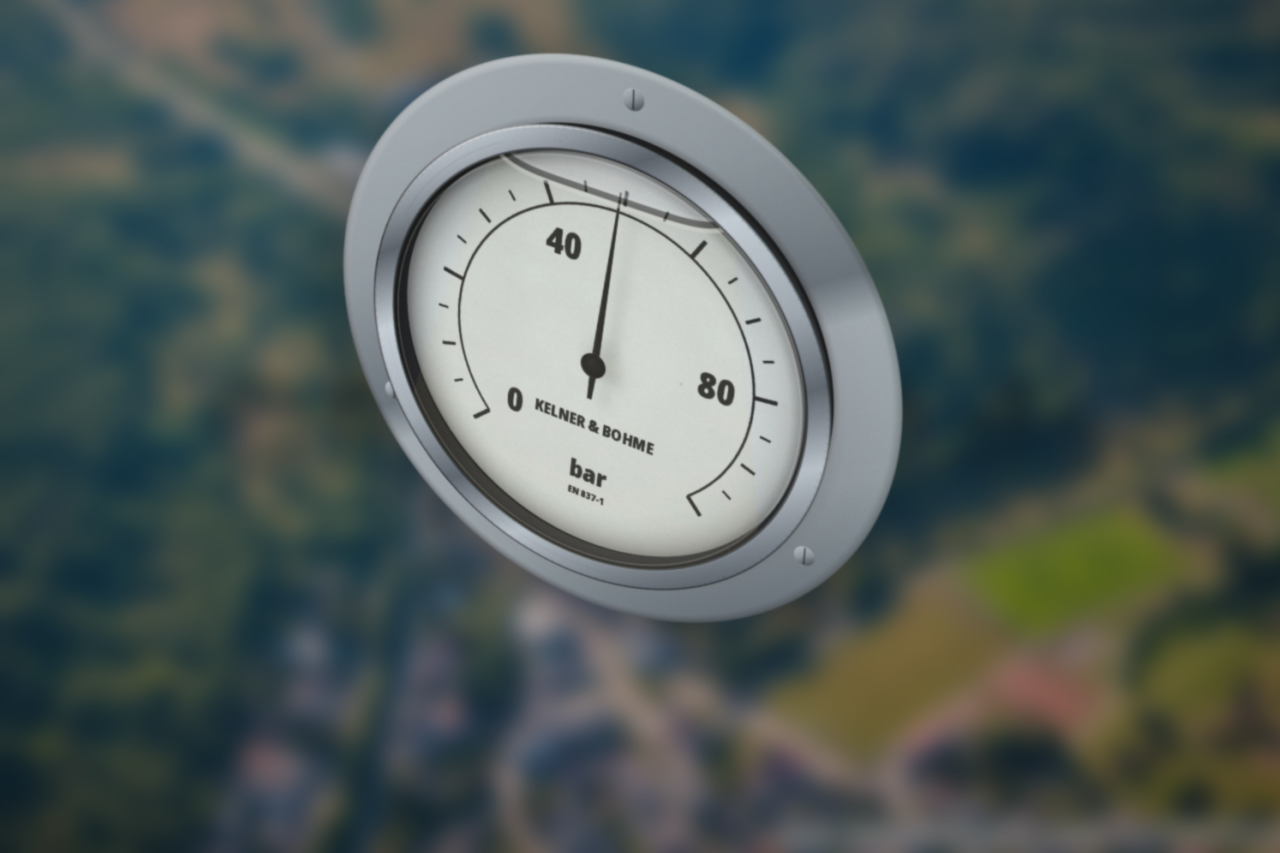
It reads value=50 unit=bar
